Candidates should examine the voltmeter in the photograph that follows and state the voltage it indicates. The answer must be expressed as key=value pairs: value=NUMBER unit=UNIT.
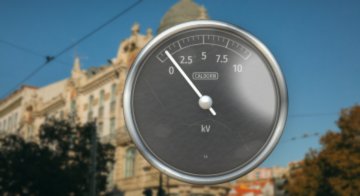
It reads value=1 unit=kV
